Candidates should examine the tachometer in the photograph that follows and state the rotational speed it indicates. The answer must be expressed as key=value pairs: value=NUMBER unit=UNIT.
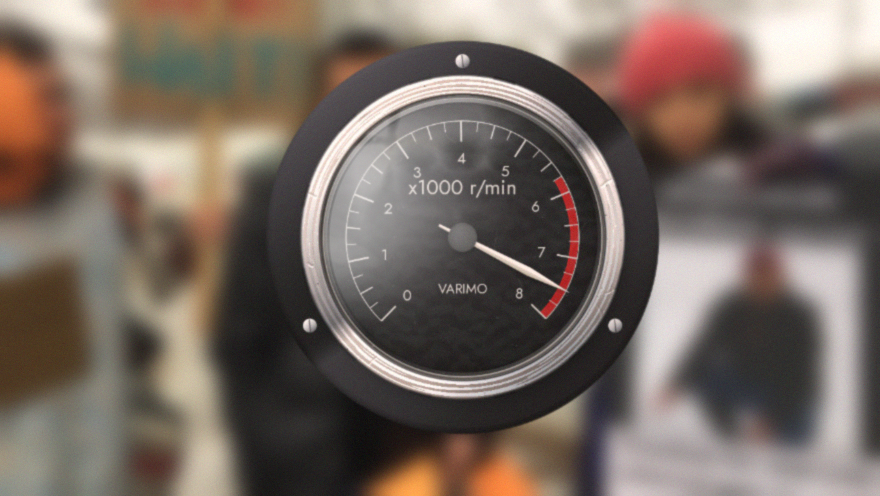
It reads value=7500 unit=rpm
